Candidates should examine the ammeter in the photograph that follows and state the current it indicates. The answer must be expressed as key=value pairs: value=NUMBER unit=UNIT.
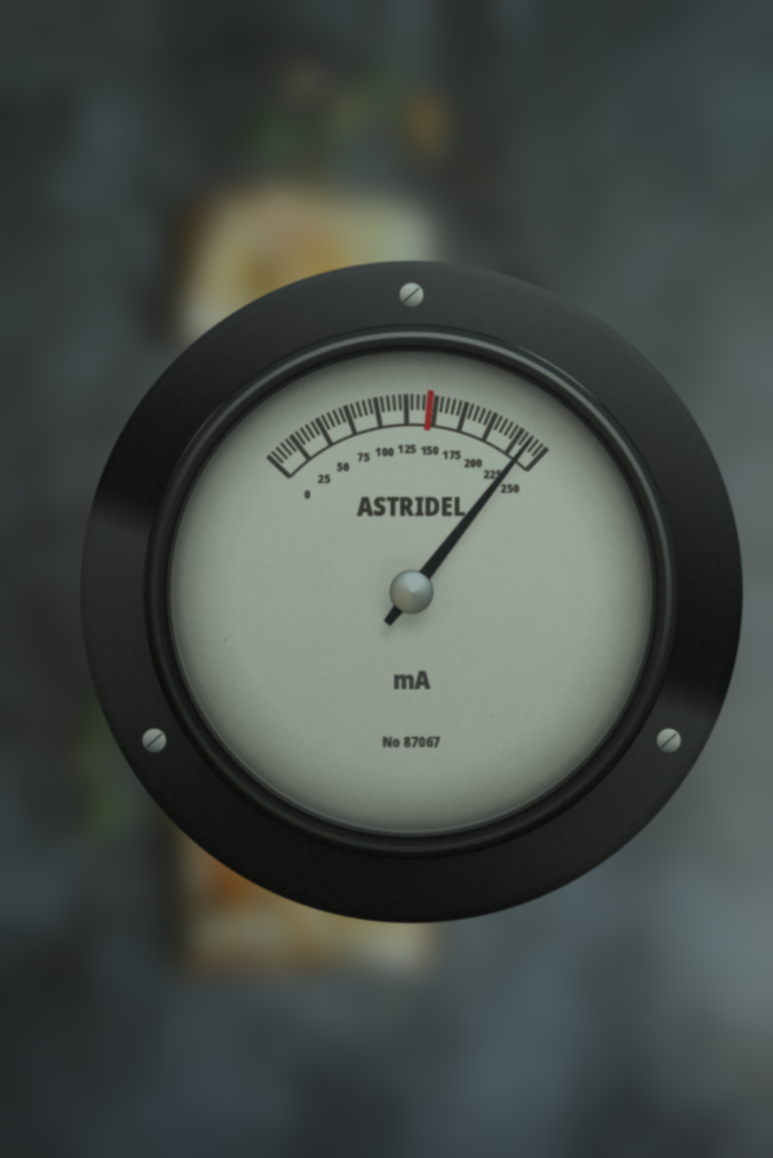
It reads value=235 unit=mA
